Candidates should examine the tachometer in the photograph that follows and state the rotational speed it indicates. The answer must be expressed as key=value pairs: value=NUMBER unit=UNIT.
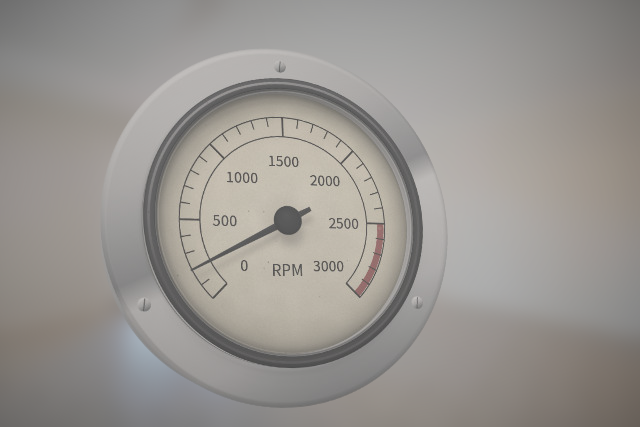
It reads value=200 unit=rpm
